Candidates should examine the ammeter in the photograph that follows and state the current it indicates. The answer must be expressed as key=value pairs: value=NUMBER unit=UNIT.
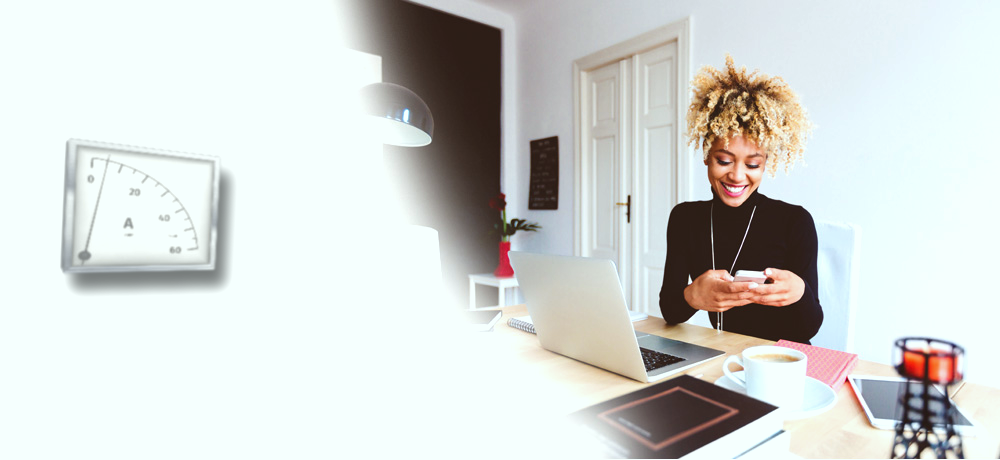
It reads value=5 unit=A
